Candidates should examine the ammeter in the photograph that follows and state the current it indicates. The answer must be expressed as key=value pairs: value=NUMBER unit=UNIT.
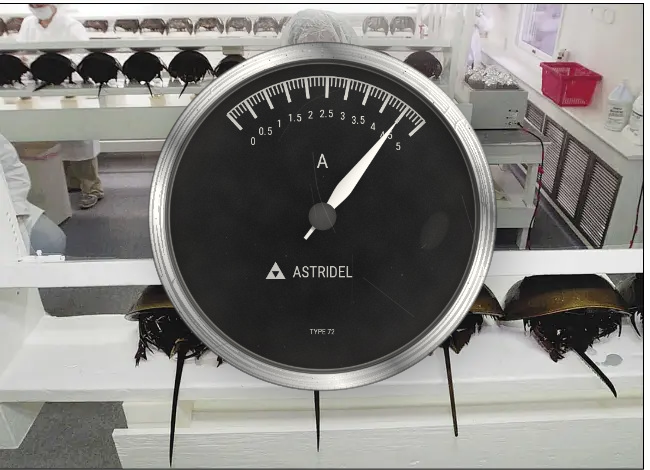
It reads value=4.5 unit=A
